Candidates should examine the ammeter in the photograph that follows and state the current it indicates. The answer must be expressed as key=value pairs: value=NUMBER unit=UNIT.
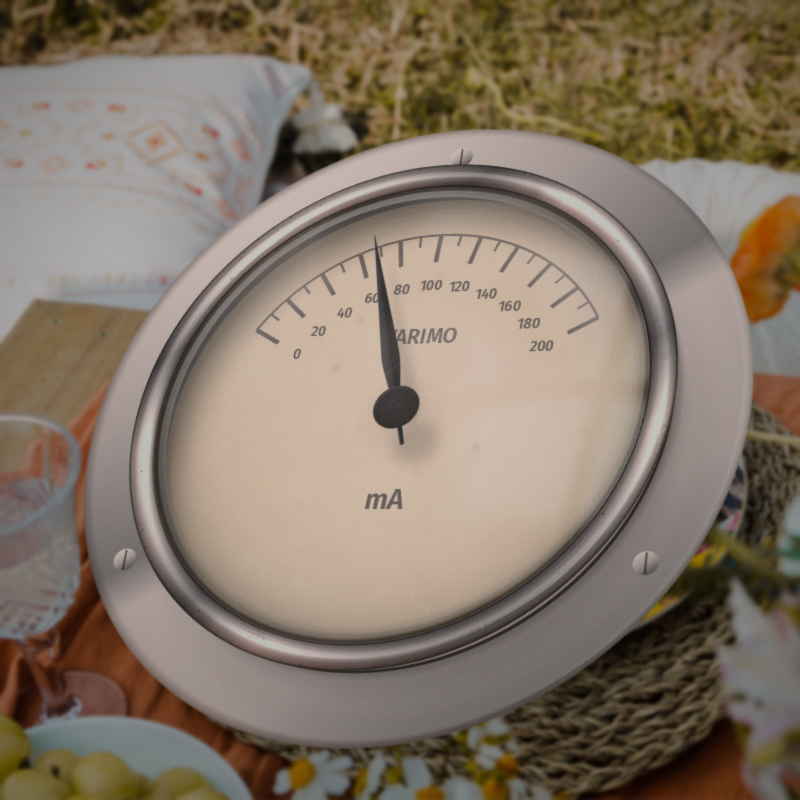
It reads value=70 unit=mA
